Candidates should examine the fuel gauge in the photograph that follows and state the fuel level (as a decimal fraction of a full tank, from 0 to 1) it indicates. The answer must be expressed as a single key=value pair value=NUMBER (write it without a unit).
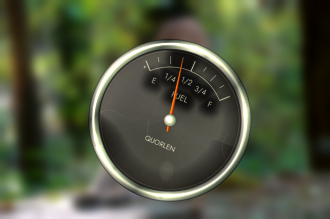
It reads value=0.375
